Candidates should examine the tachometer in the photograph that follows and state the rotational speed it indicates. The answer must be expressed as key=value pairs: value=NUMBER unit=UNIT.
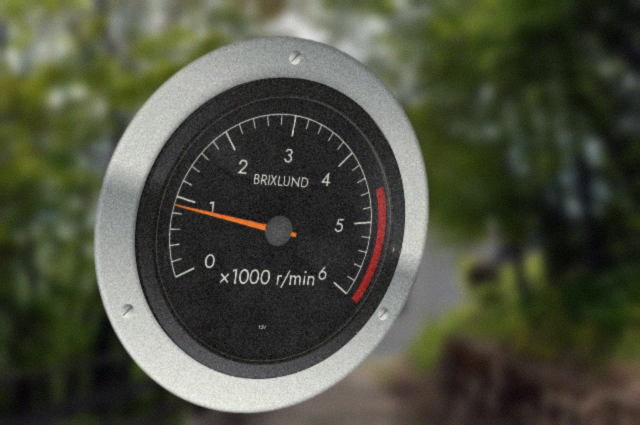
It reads value=900 unit=rpm
